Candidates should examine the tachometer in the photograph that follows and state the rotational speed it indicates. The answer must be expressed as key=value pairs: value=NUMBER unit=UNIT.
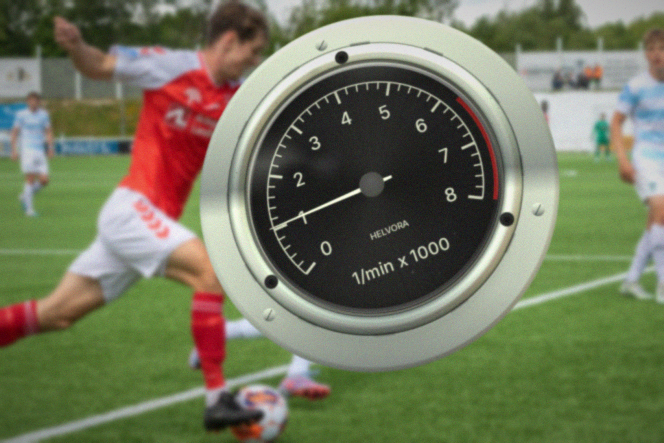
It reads value=1000 unit=rpm
